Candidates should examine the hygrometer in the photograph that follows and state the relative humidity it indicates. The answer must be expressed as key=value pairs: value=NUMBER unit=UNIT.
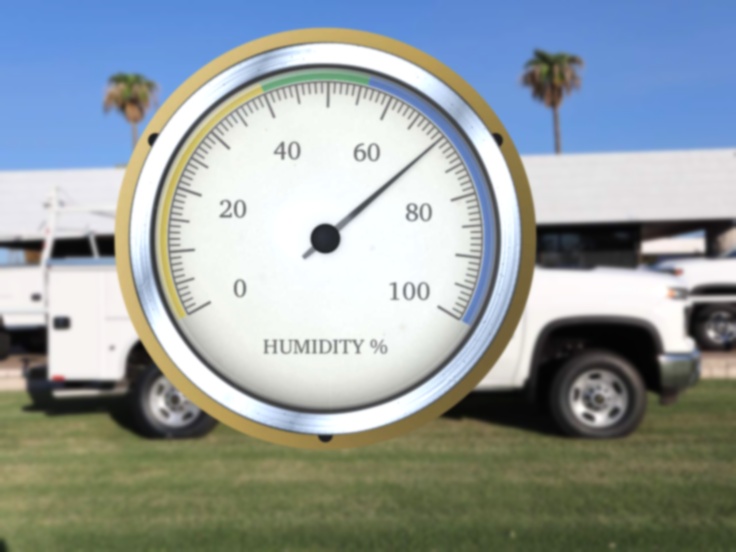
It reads value=70 unit=%
